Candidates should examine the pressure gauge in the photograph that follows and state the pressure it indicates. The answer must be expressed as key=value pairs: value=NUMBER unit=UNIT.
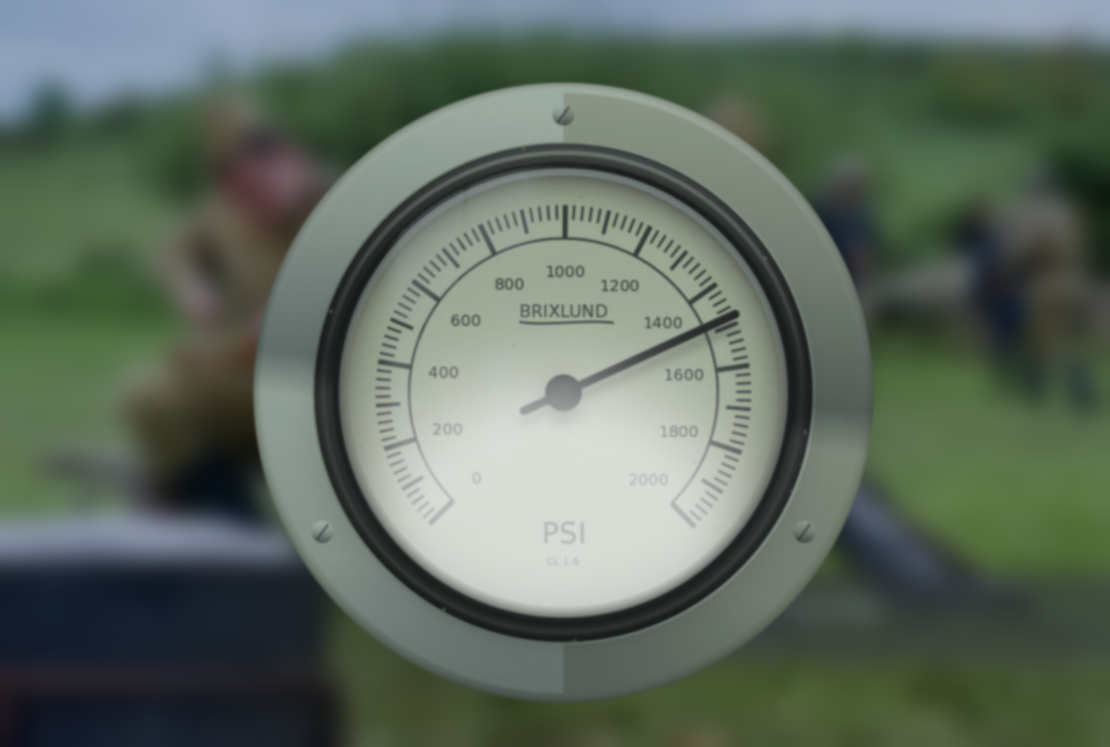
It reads value=1480 unit=psi
